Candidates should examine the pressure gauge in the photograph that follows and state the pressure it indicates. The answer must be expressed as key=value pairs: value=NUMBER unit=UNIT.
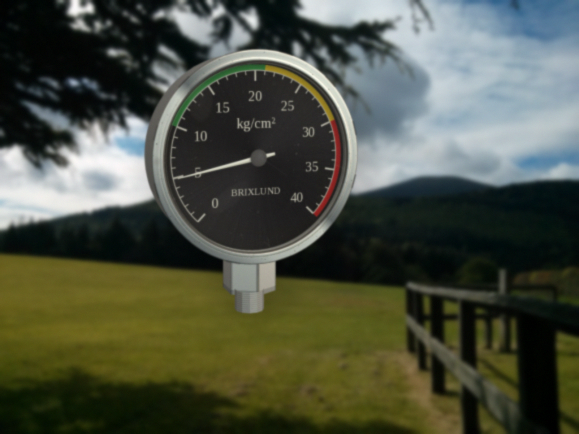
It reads value=5 unit=kg/cm²
